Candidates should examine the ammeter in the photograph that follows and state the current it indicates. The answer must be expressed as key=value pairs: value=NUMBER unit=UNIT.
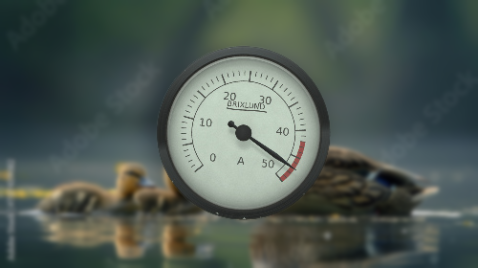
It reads value=47 unit=A
